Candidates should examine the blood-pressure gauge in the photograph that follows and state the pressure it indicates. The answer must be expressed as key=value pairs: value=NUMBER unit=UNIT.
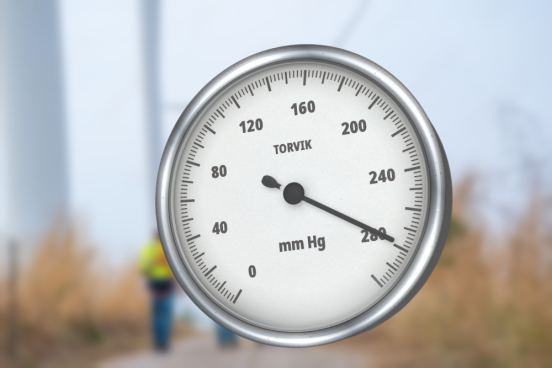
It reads value=278 unit=mmHg
